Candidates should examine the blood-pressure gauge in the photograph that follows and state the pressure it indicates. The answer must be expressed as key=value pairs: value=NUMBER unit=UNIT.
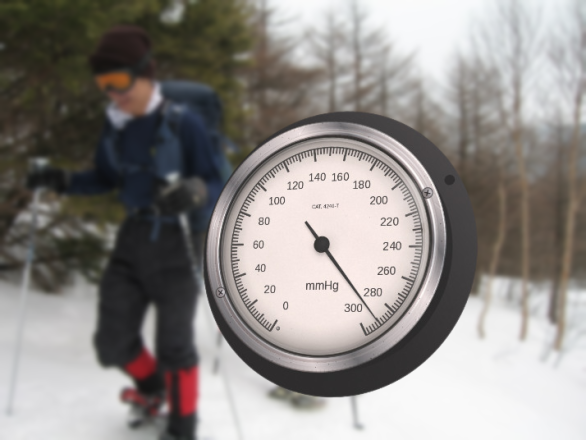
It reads value=290 unit=mmHg
